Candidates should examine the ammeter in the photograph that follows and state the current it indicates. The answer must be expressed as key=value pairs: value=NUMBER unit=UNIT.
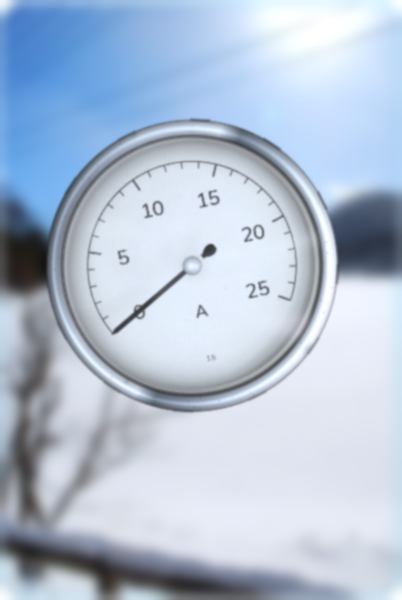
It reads value=0 unit=A
